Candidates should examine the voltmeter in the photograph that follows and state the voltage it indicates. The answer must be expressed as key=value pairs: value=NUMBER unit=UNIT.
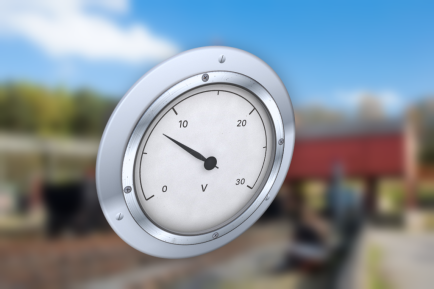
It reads value=7.5 unit=V
